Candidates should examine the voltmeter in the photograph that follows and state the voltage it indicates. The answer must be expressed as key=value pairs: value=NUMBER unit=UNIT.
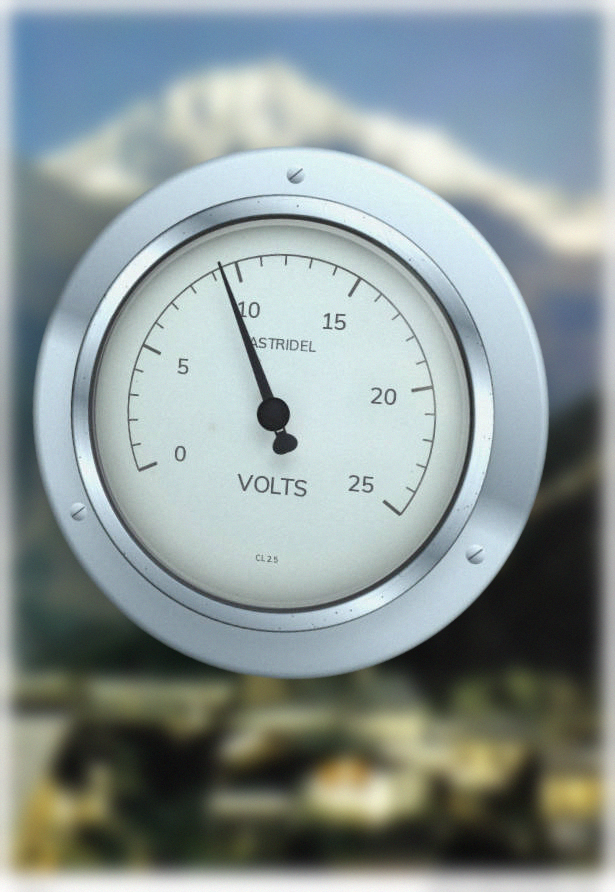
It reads value=9.5 unit=V
